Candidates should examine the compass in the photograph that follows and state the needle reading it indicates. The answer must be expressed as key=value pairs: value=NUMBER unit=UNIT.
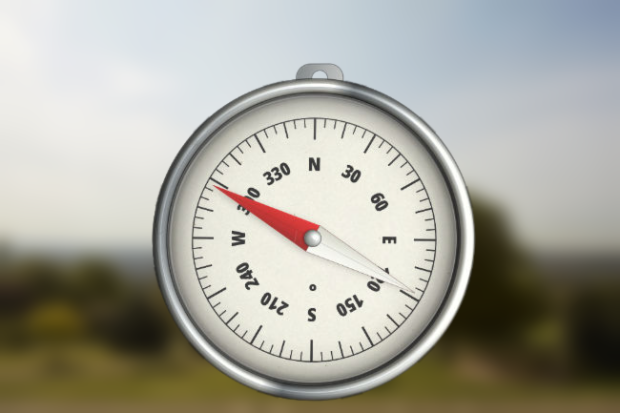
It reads value=297.5 unit=°
